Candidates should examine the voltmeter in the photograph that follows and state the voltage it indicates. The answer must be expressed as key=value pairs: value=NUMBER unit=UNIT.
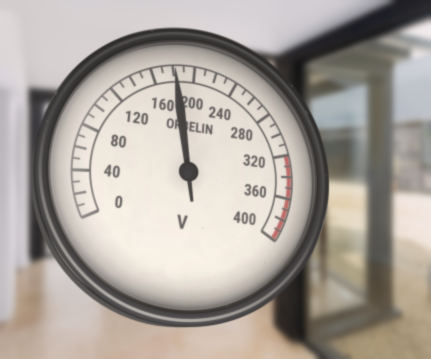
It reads value=180 unit=V
